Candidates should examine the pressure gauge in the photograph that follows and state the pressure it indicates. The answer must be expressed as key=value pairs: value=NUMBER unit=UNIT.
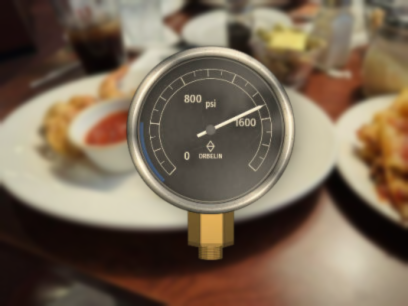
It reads value=1500 unit=psi
